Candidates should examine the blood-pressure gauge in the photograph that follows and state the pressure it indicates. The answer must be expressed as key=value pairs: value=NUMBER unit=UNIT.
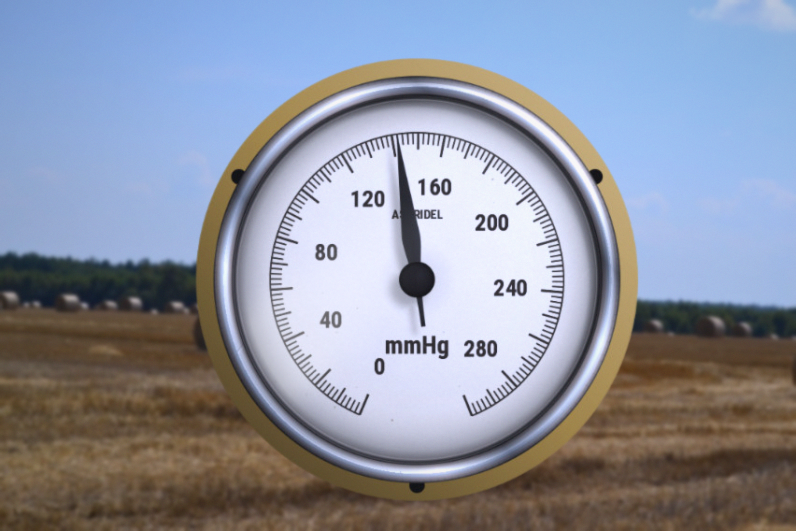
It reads value=142 unit=mmHg
